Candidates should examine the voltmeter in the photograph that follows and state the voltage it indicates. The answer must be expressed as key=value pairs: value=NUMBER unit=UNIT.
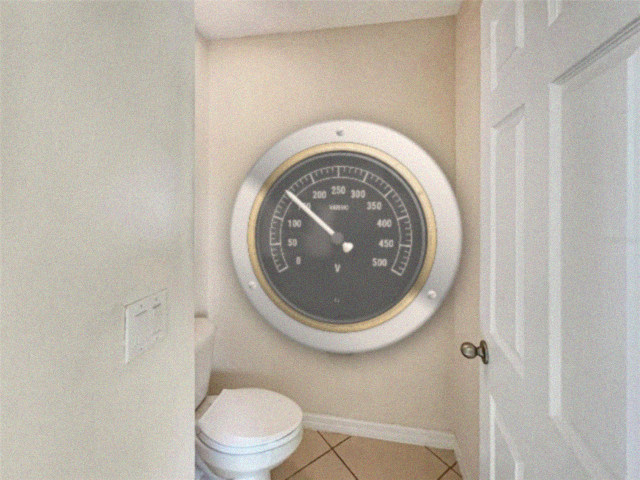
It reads value=150 unit=V
